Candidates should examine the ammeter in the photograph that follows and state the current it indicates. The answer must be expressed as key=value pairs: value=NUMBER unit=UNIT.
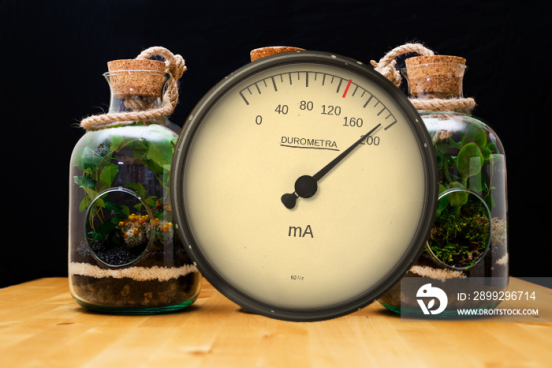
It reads value=190 unit=mA
